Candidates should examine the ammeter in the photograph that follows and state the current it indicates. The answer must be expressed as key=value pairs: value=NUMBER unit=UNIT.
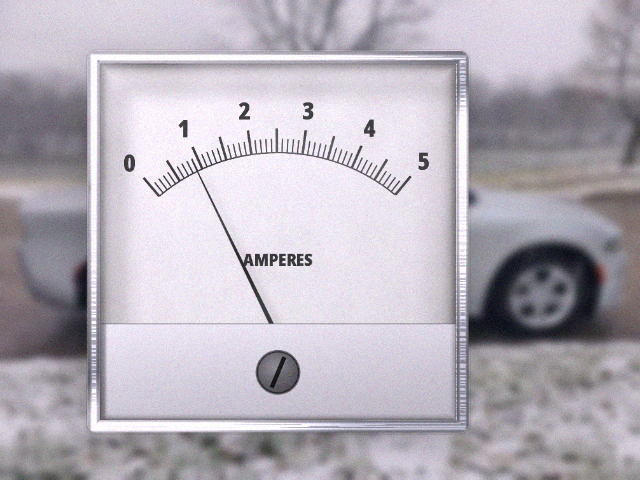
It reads value=0.9 unit=A
